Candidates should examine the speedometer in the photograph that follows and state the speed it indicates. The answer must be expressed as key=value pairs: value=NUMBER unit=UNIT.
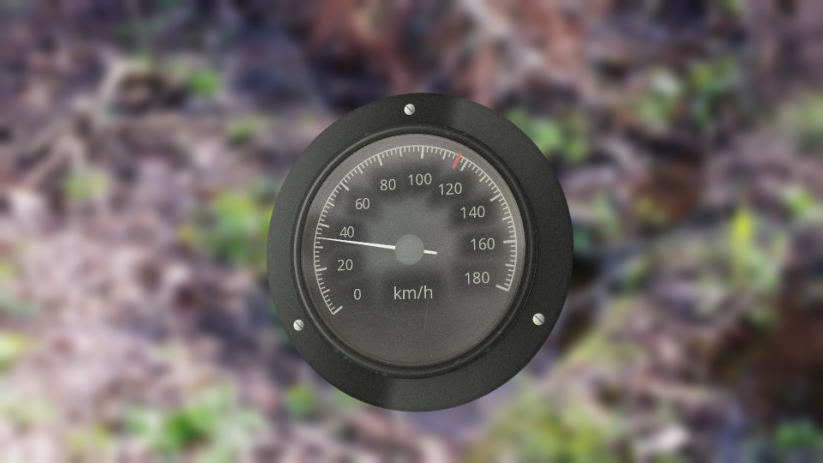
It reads value=34 unit=km/h
